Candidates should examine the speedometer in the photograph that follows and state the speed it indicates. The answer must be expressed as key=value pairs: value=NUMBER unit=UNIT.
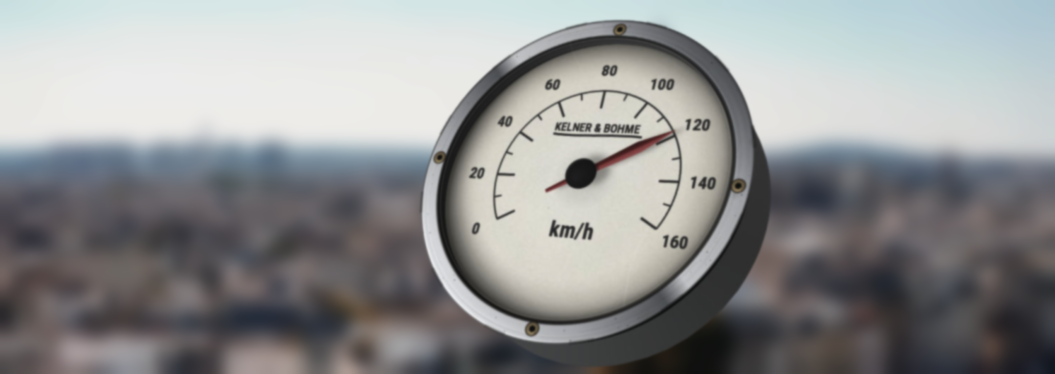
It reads value=120 unit=km/h
